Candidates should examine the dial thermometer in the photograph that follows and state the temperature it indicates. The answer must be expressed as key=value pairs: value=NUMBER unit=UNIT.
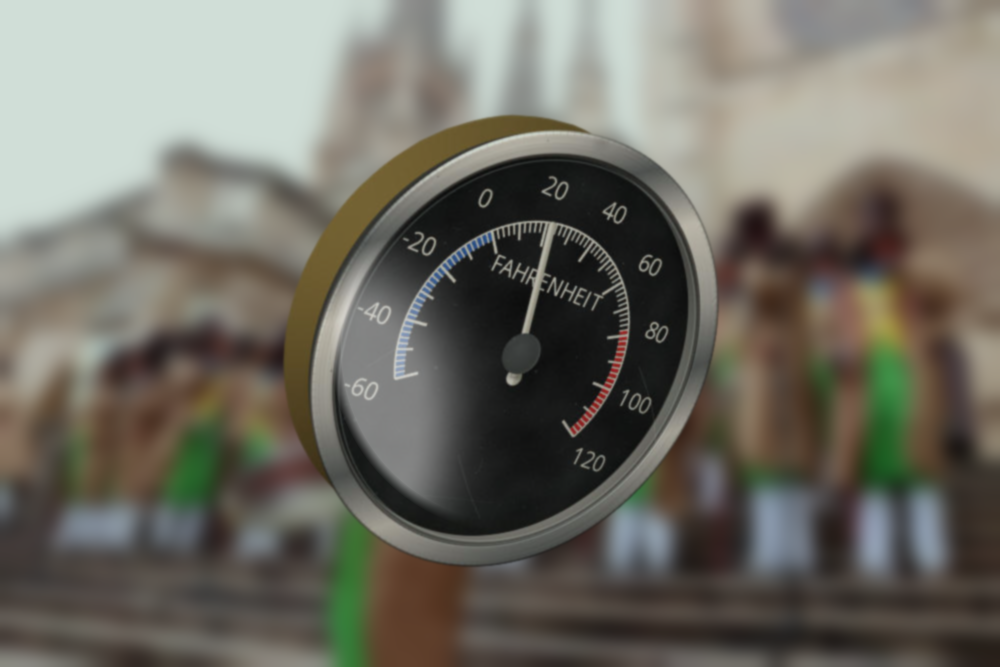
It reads value=20 unit=°F
